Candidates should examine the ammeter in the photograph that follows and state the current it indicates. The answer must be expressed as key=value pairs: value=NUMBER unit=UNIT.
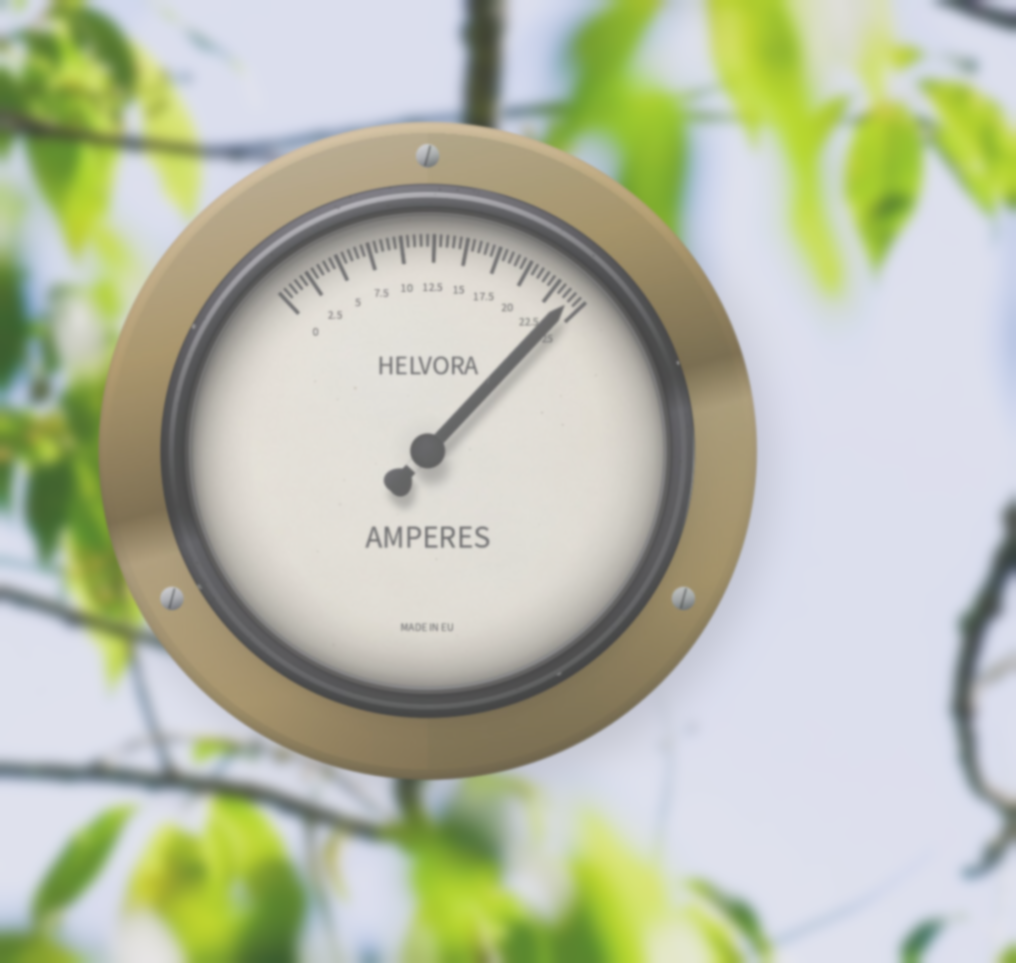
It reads value=24 unit=A
